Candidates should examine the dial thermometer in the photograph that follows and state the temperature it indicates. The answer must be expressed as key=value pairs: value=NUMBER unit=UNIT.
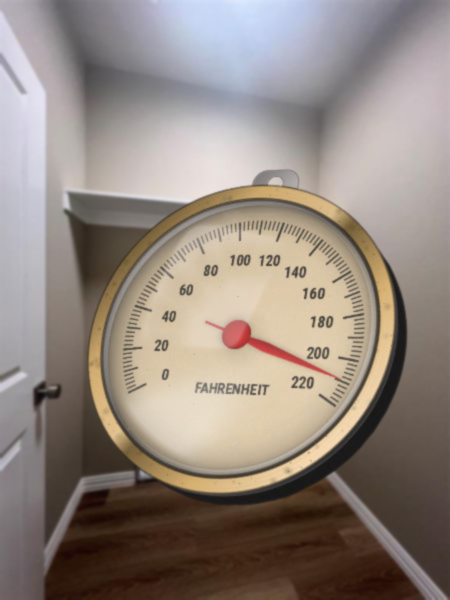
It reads value=210 unit=°F
